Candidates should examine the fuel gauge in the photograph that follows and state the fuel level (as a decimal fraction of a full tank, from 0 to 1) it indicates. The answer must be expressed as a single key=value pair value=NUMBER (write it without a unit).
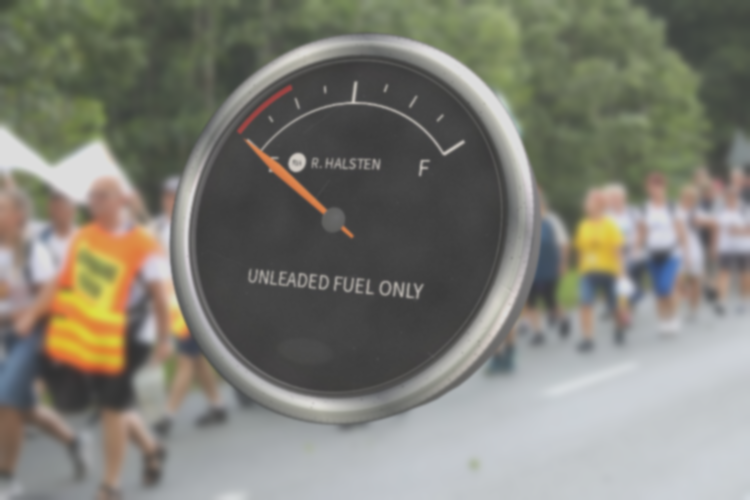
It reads value=0
